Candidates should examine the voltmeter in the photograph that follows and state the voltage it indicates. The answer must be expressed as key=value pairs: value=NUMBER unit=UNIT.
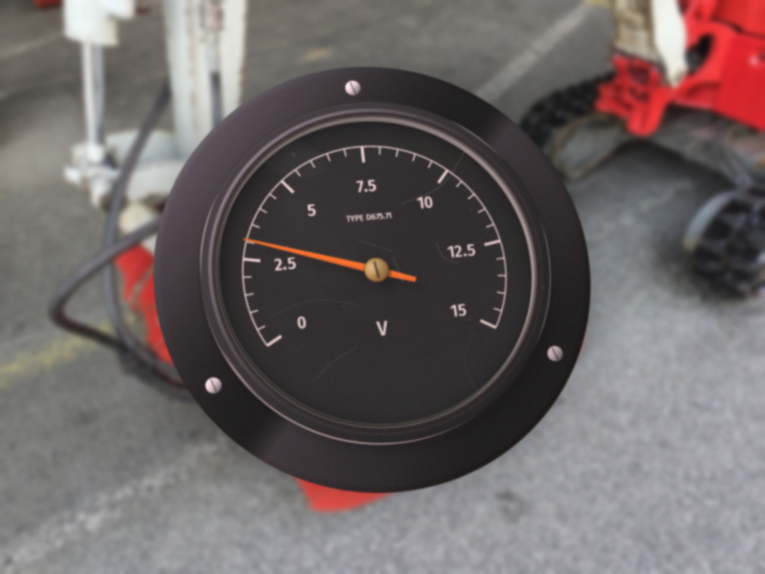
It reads value=3 unit=V
